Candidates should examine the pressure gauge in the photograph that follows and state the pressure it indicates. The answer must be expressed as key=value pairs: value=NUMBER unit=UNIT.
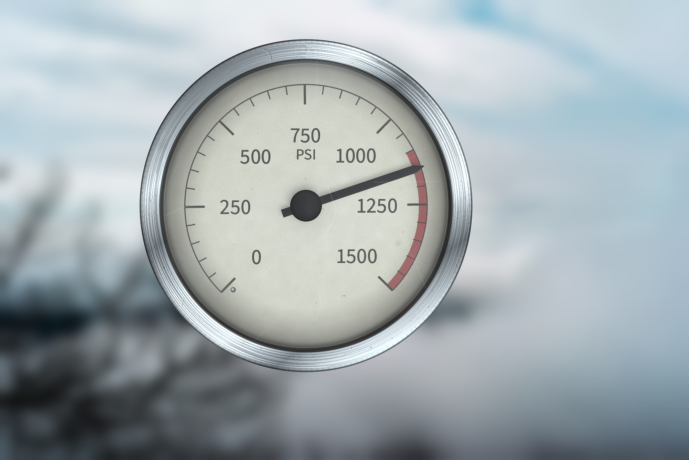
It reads value=1150 unit=psi
